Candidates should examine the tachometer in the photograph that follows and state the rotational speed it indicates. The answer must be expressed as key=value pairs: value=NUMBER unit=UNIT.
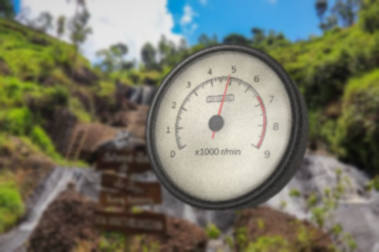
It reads value=5000 unit=rpm
